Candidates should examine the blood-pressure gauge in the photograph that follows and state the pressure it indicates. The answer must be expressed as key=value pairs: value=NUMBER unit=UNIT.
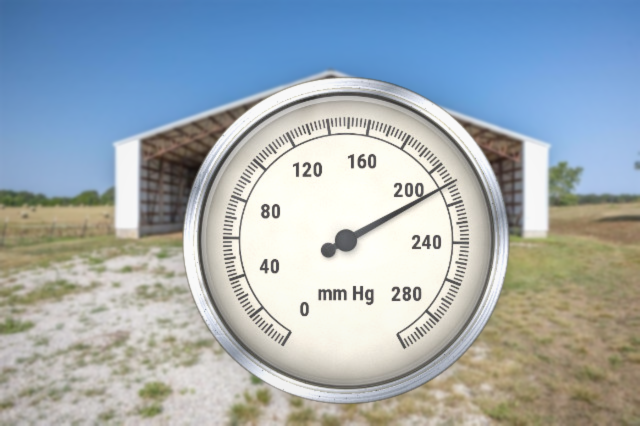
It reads value=210 unit=mmHg
